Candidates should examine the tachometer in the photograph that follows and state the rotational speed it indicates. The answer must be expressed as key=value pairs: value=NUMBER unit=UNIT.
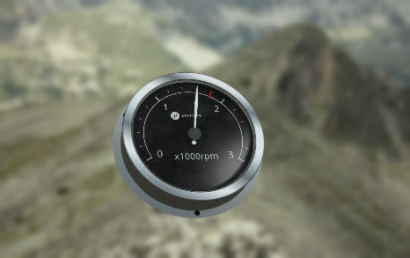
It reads value=1600 unit=rpm
